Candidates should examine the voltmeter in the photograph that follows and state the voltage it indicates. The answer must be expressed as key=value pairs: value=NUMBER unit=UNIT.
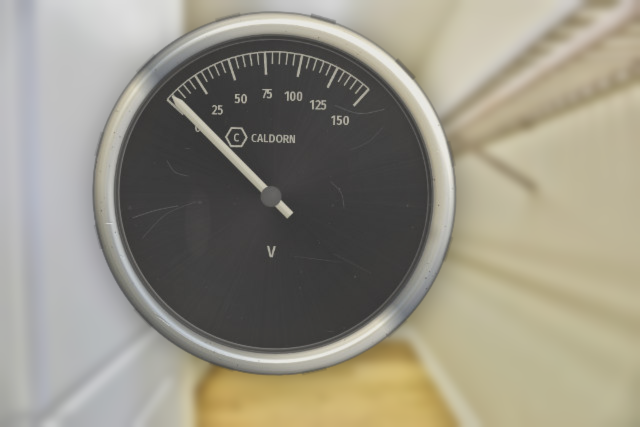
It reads value=5 unit=V
